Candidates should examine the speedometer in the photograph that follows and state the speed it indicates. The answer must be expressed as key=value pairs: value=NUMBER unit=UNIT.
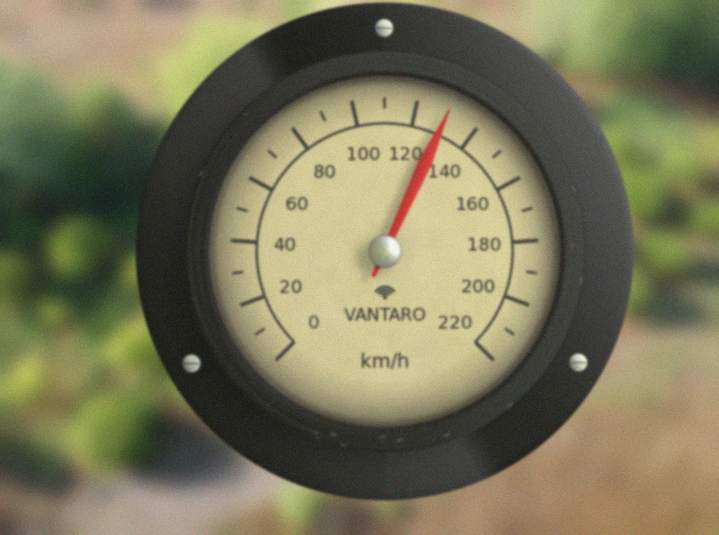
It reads value=130 unit=km/h
